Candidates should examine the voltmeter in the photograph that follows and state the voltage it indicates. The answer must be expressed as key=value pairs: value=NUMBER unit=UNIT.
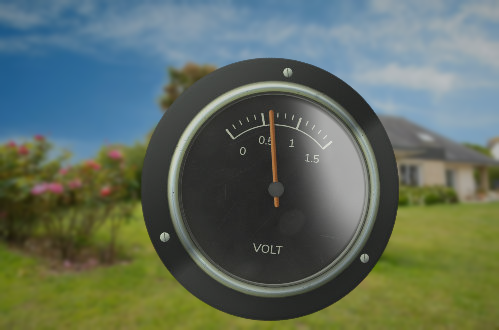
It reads value=0.6 unit=V
